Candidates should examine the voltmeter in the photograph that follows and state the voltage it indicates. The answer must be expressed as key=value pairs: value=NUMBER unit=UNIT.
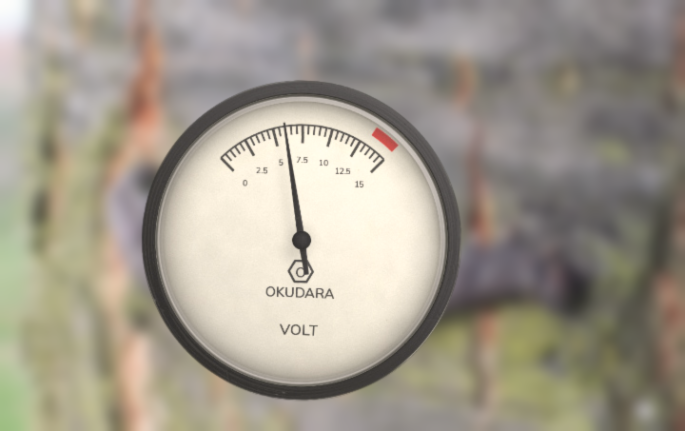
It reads value=6 unit=V
